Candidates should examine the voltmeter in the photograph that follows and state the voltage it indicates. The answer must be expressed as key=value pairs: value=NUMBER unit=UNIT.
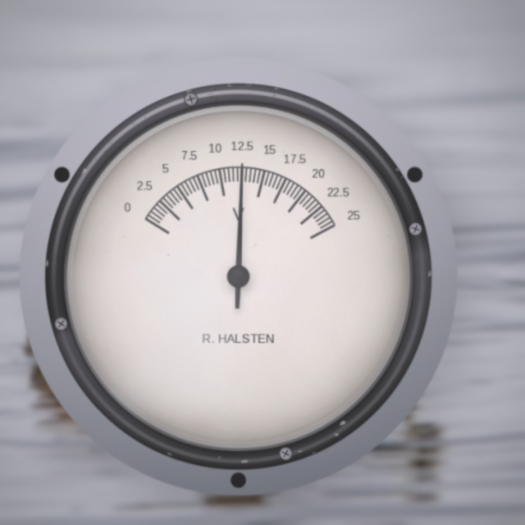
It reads value=12.5 unit=V
